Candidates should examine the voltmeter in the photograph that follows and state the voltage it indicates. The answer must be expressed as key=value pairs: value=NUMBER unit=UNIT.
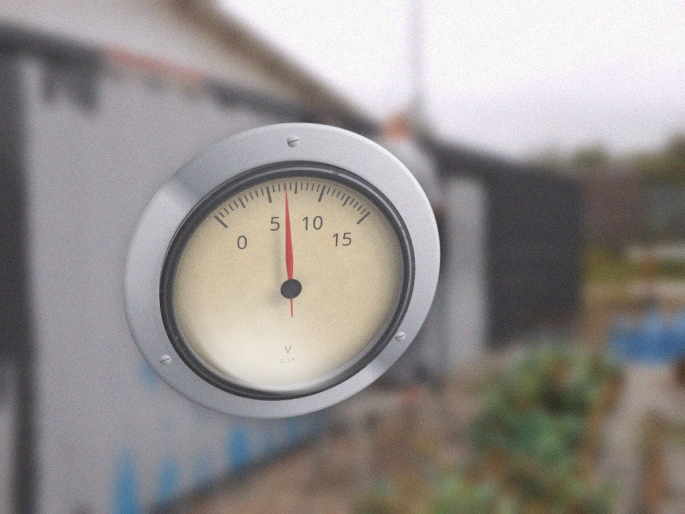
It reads value=6.5 unit=V
